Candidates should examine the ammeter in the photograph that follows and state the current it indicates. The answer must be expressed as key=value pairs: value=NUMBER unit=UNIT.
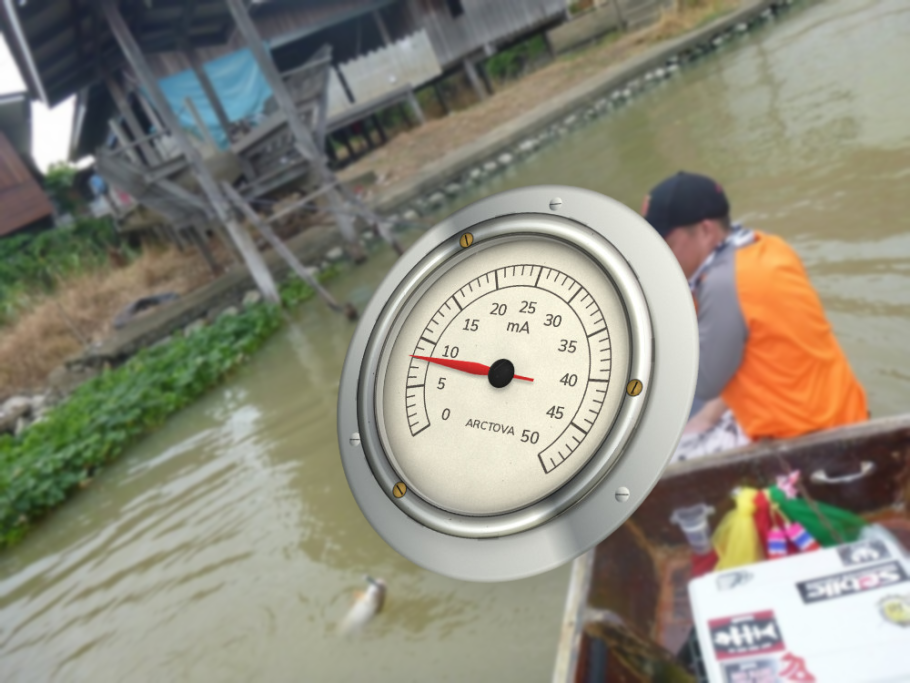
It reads value=8 unit=mA
